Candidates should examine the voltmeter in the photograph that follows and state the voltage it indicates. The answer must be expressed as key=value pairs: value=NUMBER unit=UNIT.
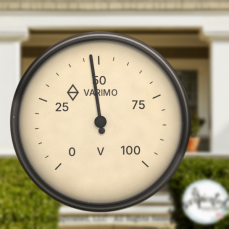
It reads value=47.5 unit=V
